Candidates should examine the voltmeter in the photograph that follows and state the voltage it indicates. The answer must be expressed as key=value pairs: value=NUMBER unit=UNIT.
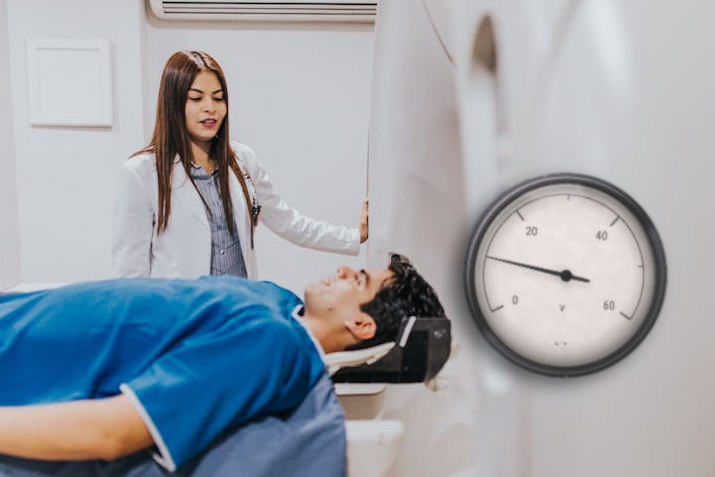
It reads value=10 unit=V
